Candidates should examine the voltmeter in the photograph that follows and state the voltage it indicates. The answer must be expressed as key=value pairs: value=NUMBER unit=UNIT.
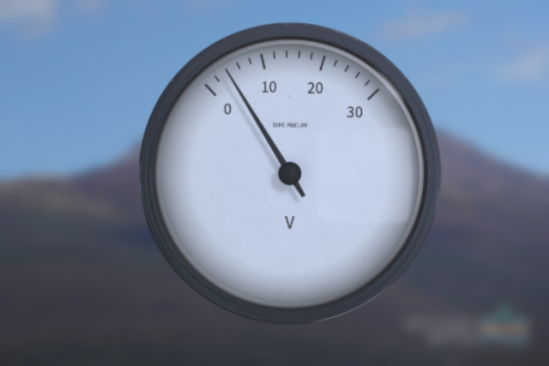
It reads value=4 unit=V
